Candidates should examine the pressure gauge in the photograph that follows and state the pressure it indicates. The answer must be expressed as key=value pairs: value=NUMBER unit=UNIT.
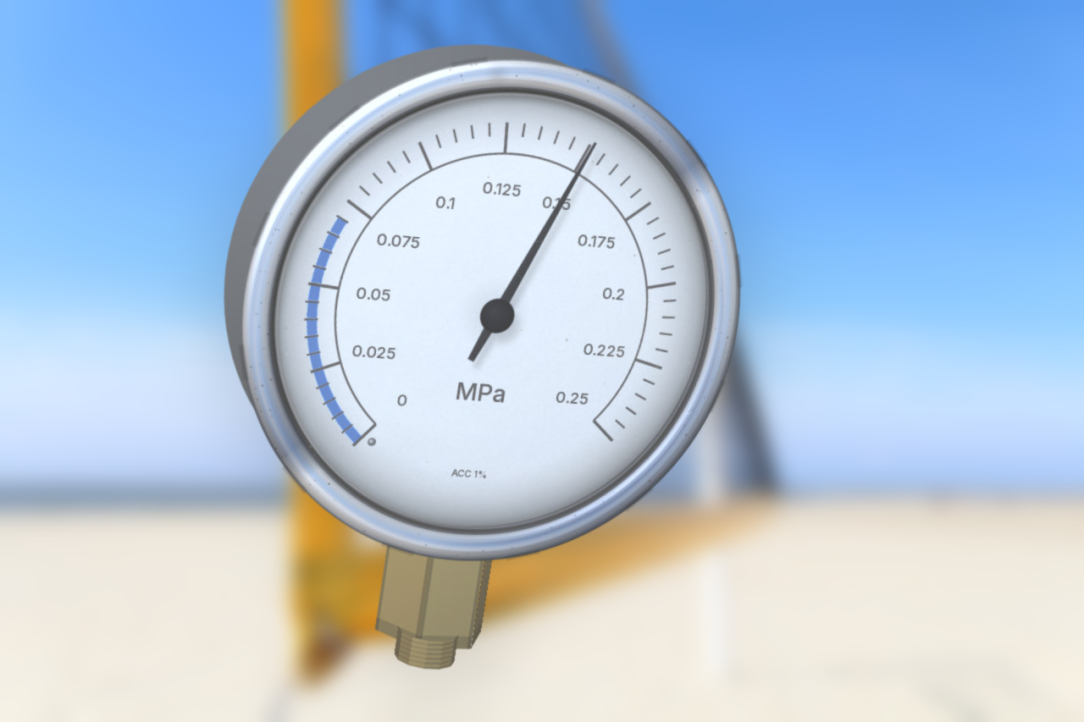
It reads value=0.15 unit=MPa
